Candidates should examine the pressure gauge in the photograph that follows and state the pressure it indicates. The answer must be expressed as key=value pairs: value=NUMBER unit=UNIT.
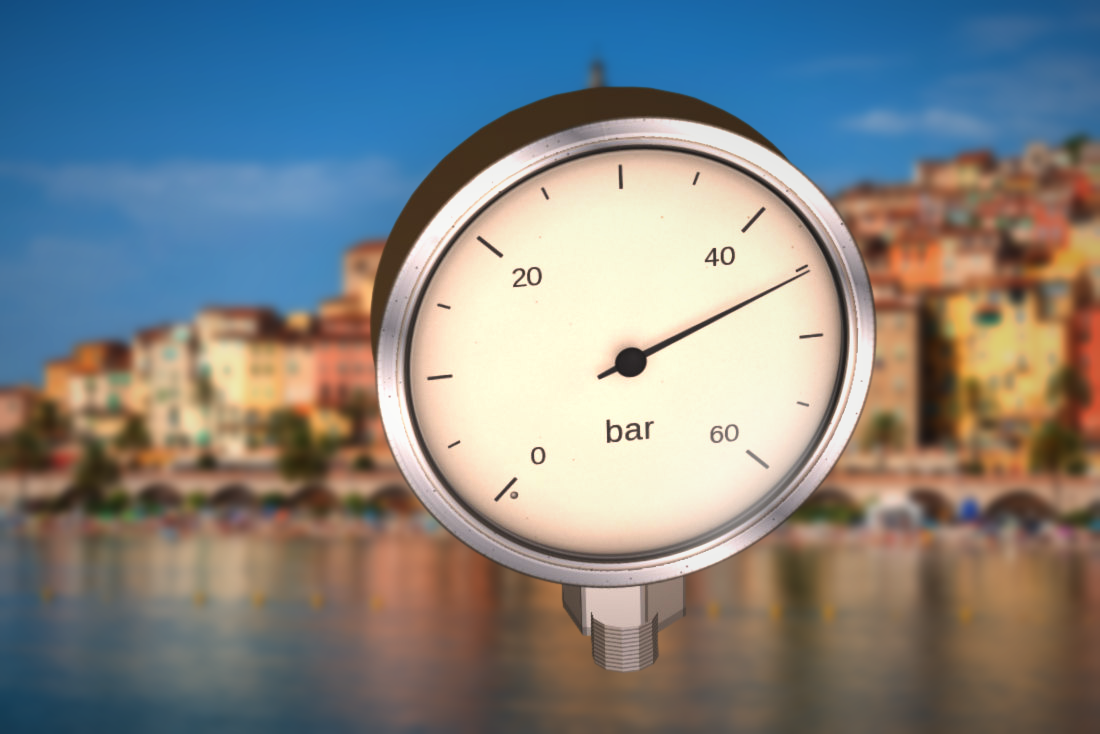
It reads value=45 unit=bar
